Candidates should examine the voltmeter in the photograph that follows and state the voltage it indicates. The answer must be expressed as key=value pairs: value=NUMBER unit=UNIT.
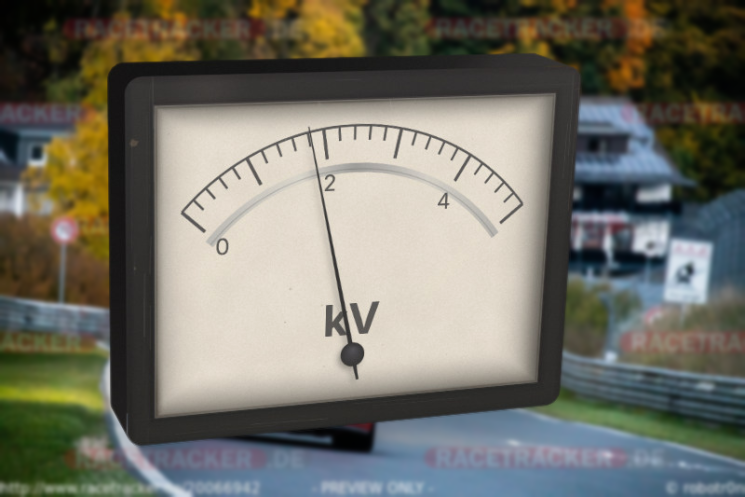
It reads value=1.8 unit=kV
